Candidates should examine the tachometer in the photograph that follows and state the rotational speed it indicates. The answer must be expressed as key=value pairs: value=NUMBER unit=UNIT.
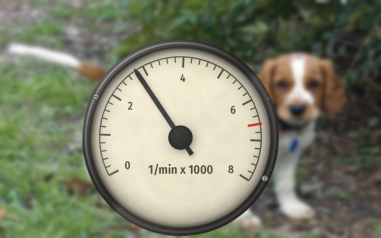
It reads value=2800 unit=rpm
